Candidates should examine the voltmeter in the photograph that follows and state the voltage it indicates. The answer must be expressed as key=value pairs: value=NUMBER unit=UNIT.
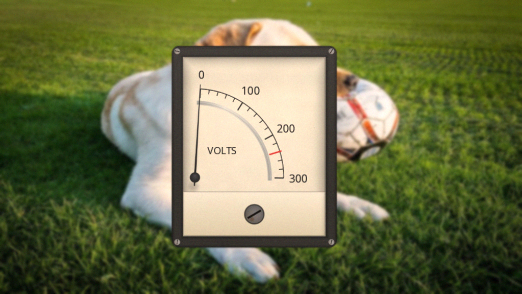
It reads value=0 unit=V
